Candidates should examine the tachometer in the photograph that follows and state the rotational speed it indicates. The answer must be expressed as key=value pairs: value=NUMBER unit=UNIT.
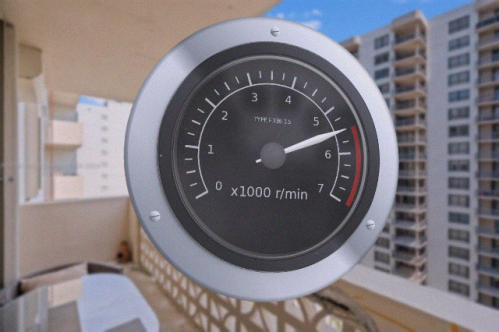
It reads value=5500 unit=rpm
